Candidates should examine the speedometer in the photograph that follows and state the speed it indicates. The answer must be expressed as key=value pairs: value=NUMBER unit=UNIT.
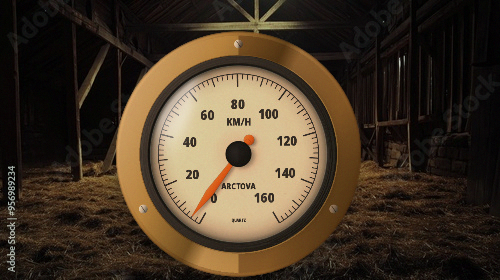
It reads value=4 unit=km/h
